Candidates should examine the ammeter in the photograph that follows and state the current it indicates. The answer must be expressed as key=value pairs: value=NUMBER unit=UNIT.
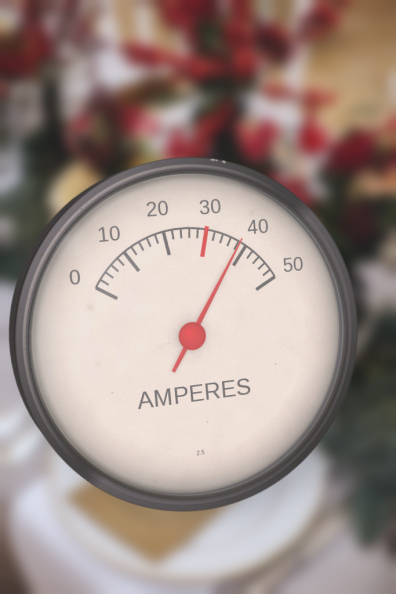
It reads value=38 unit=A
